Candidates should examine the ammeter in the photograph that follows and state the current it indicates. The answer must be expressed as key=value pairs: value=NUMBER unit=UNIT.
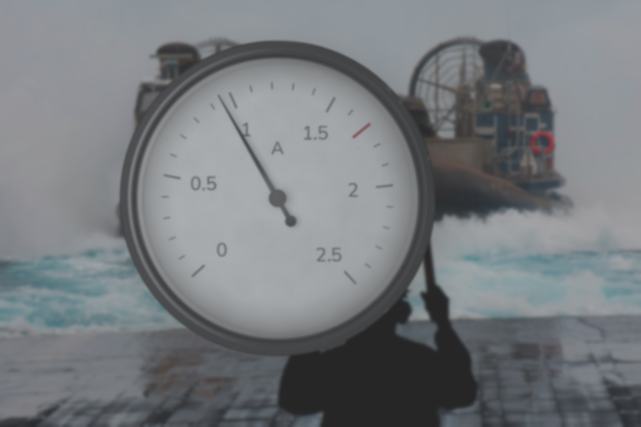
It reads value=0.95 unit=A
